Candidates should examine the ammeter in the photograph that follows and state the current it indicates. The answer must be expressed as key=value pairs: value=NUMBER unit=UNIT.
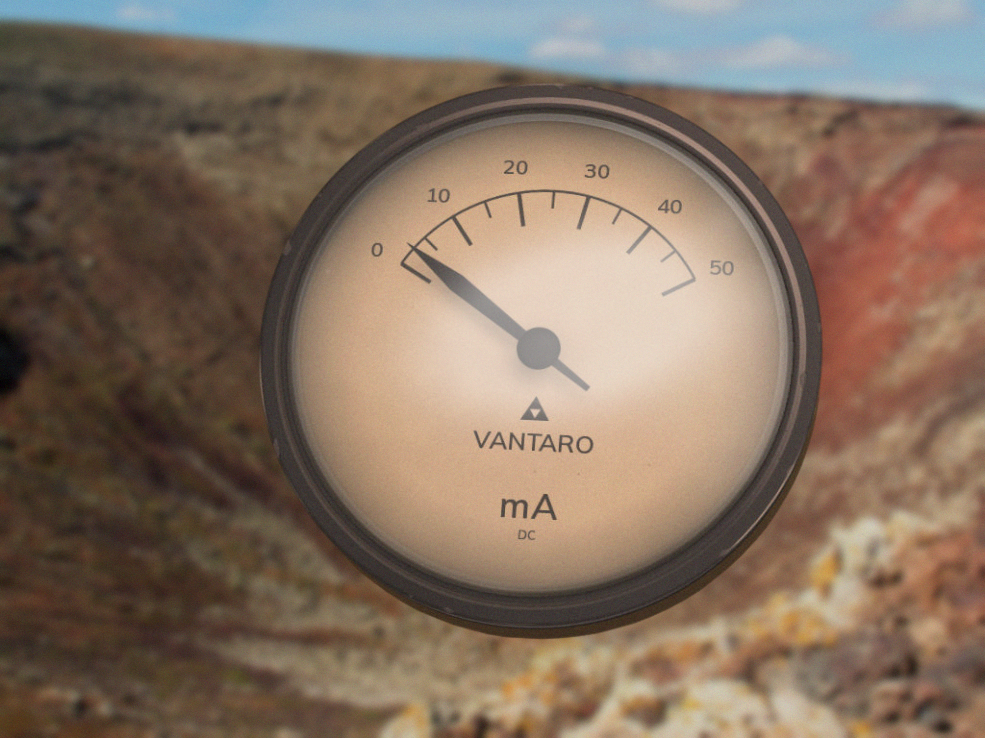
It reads value=2.5 unit=mA
